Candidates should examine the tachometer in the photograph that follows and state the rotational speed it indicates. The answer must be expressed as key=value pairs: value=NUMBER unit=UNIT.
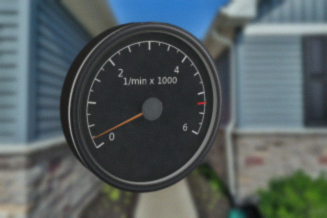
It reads value=250 unit=rpm
